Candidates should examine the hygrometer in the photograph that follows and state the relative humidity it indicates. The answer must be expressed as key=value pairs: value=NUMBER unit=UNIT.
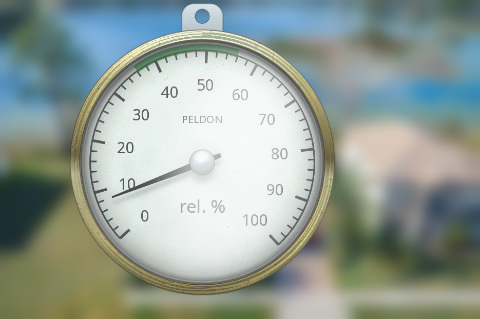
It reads value=8 unit=%
